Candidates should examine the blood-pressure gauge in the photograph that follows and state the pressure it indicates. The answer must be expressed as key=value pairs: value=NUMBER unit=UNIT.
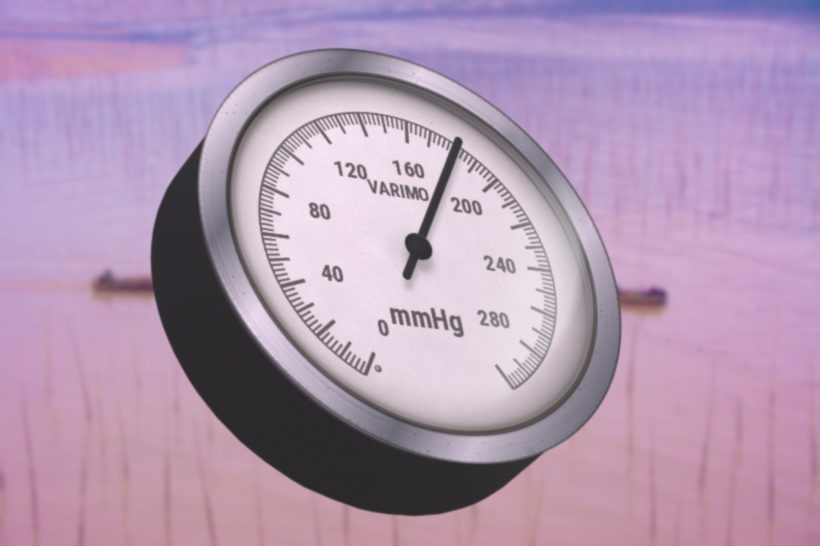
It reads value=180 unit=mmHg
